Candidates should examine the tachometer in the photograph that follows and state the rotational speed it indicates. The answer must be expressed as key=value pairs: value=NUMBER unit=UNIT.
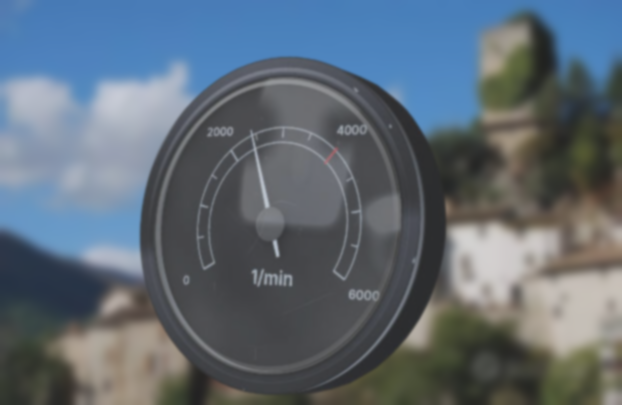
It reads value=2500 unit=rpm
